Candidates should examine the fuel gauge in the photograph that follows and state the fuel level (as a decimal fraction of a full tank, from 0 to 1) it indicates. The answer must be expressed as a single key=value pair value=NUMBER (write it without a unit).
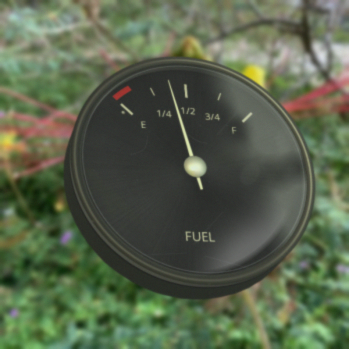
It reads value=0.375
